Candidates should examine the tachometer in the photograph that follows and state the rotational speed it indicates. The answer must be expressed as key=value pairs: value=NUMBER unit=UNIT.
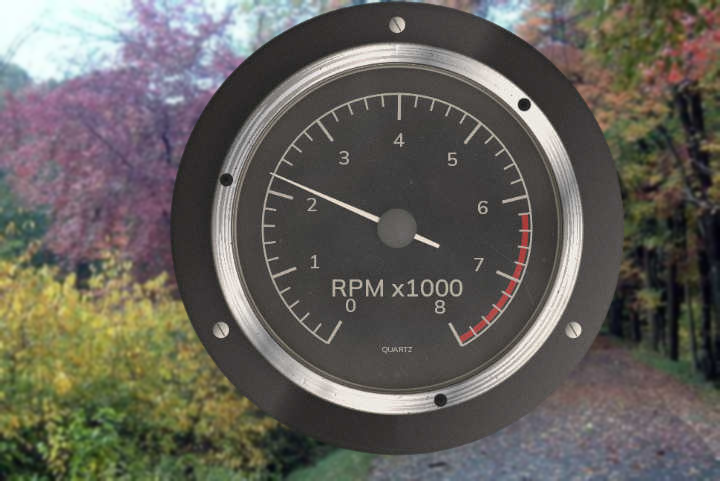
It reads value=2200 unit=rpm
